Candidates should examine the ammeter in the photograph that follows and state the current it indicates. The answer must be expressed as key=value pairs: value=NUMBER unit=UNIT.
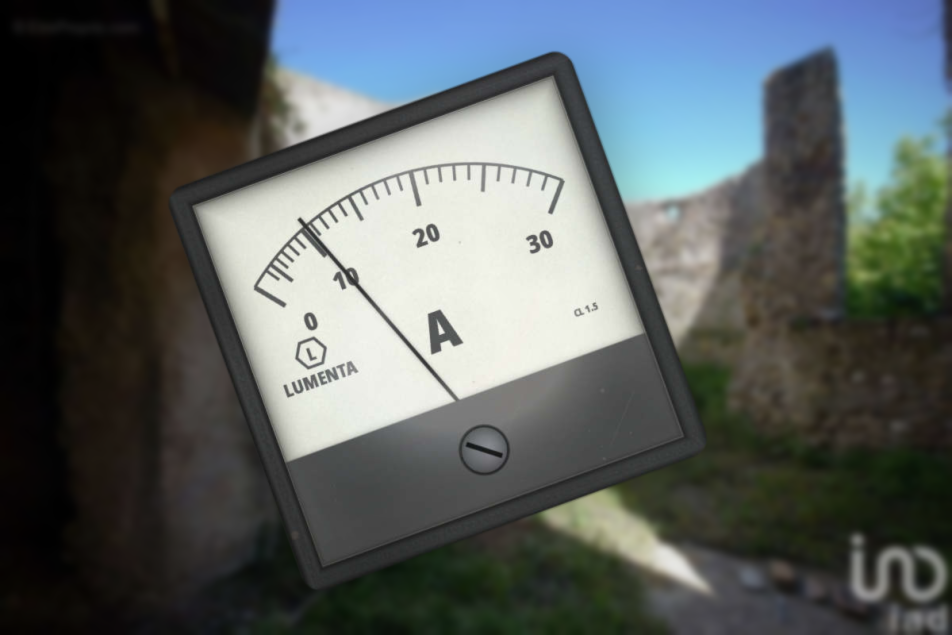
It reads value=10.5 unit=A
